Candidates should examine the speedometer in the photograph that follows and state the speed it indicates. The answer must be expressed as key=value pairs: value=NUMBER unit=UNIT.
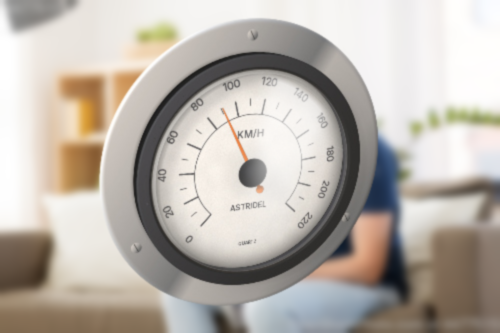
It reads value=90 unit=km/h
